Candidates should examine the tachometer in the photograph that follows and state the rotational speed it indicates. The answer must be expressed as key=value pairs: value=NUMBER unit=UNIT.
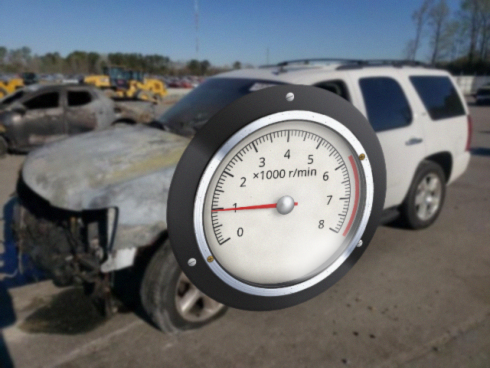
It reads value=1000 unit=rpm
